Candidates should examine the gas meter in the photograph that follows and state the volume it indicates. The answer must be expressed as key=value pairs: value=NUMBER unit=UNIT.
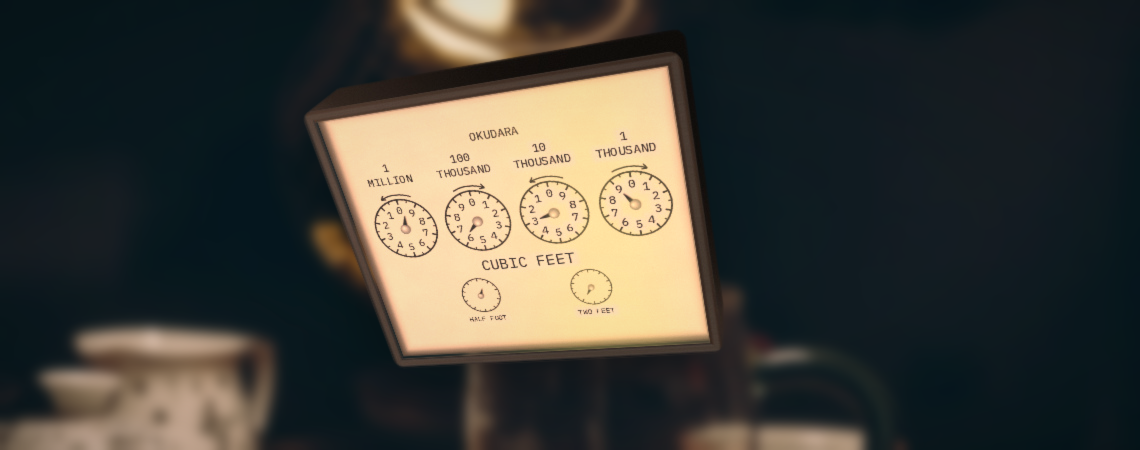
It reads value=962900 unit=ft³
